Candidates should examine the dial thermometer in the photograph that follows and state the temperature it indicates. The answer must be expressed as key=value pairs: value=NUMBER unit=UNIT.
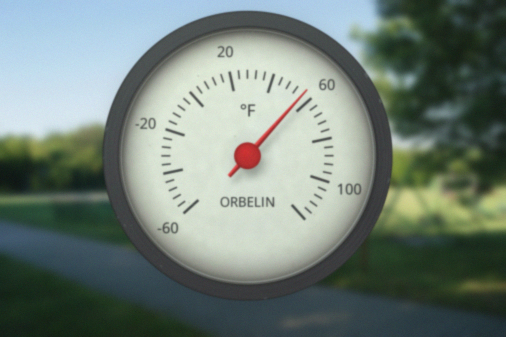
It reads value=56 unit=°F
